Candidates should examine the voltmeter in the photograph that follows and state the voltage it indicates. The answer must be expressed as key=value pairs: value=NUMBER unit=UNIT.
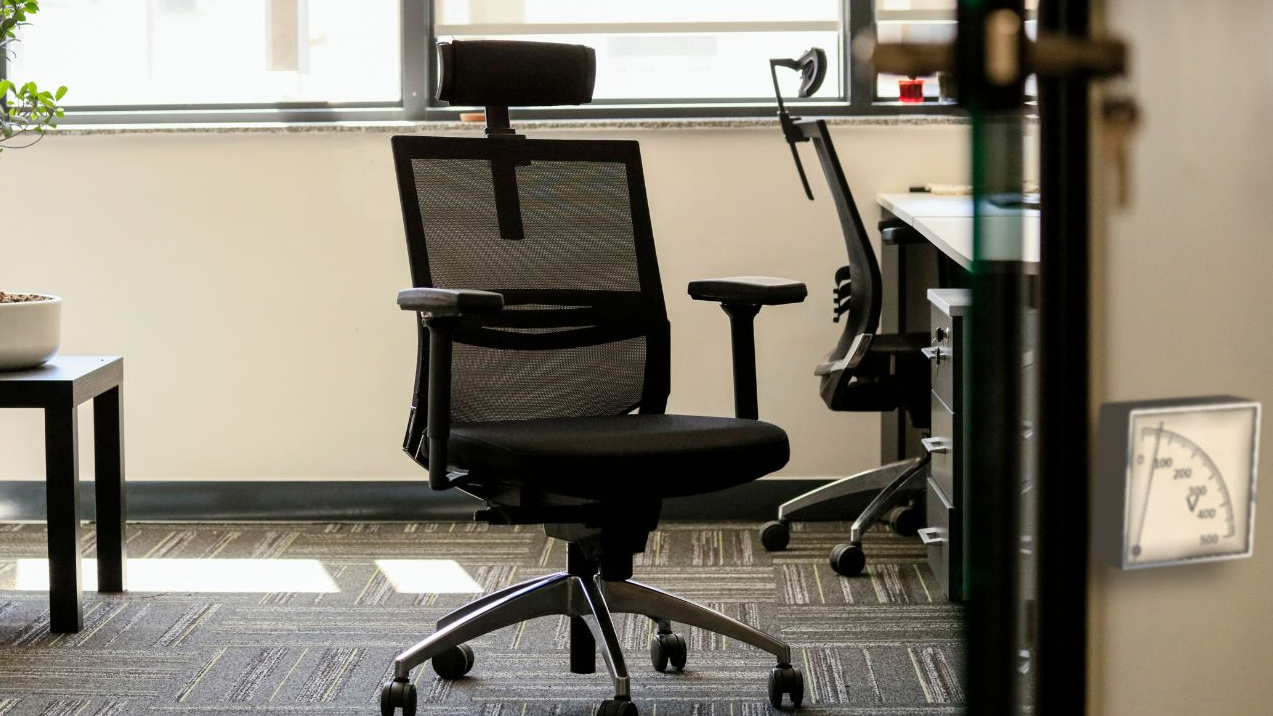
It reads value=50 unit=V
